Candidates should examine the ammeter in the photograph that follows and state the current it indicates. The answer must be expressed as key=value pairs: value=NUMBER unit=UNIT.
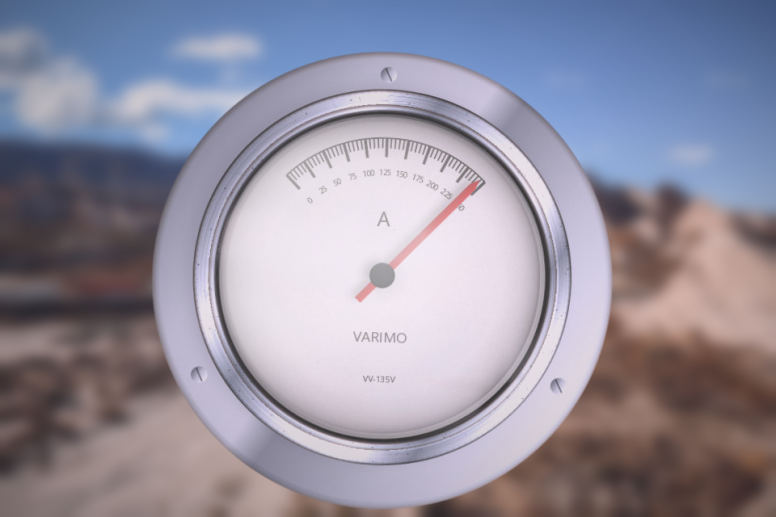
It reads value=245 unit=A
